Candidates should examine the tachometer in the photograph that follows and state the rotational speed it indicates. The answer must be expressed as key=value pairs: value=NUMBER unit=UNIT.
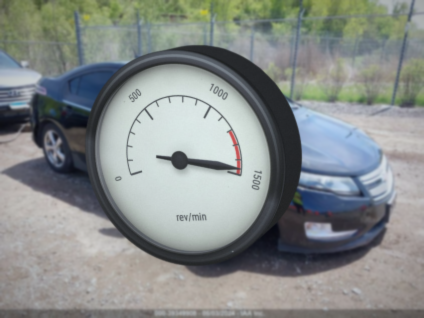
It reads value=1450 unit=rpm
